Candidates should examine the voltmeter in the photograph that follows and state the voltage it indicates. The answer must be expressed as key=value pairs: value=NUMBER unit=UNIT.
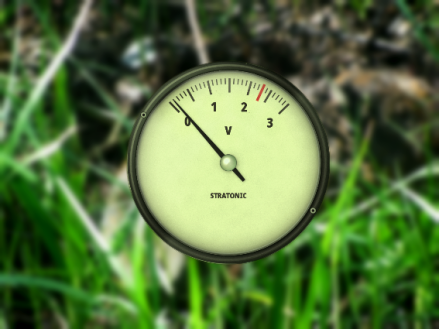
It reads value=0.1 unit=V
